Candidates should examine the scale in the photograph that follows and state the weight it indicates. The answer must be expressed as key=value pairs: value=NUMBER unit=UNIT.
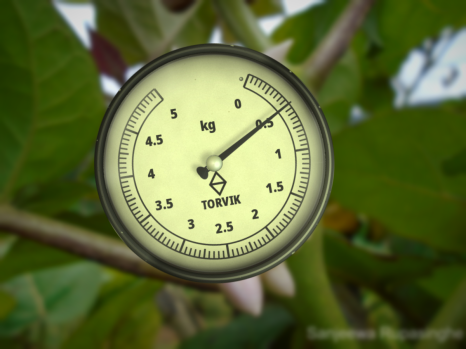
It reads value=0.5 unit=kg
